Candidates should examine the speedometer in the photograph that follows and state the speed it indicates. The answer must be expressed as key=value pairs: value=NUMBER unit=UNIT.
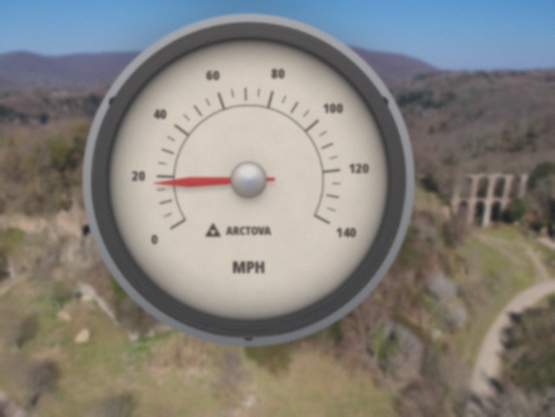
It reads value=17.5 unit=mph
